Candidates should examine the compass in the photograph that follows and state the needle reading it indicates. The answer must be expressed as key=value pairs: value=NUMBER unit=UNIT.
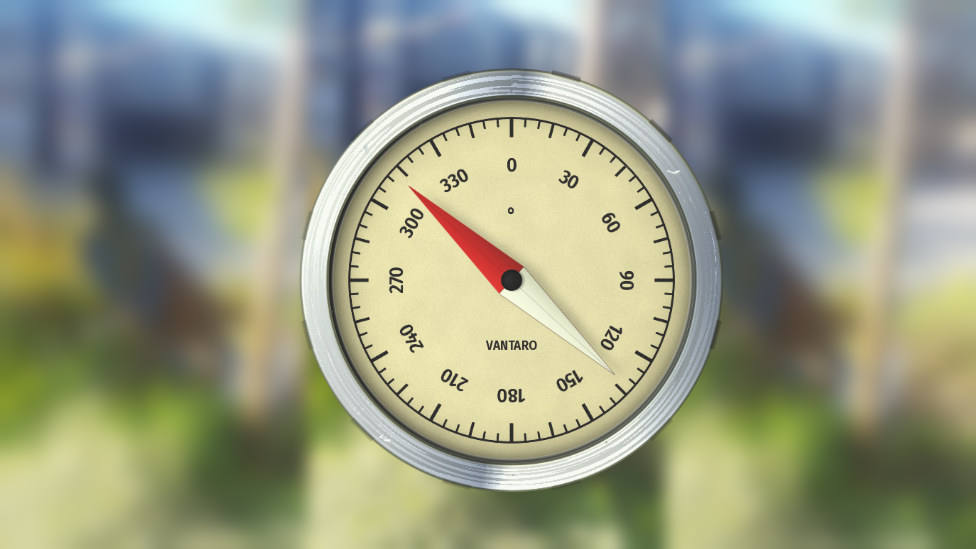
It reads value=312.5 unit=°
